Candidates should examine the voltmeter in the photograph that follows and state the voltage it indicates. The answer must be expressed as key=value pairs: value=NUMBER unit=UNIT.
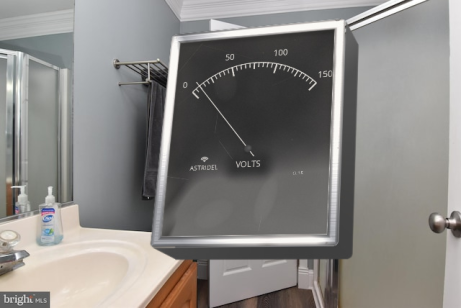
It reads value=10 unit=V
